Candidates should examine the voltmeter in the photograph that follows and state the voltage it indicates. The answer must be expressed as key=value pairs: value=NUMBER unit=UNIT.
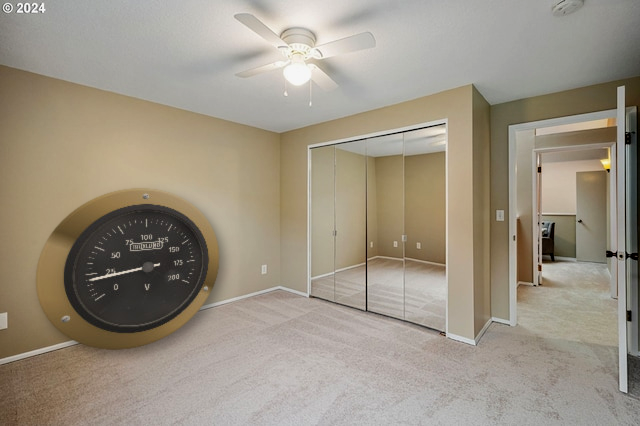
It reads value=20 unit=V
